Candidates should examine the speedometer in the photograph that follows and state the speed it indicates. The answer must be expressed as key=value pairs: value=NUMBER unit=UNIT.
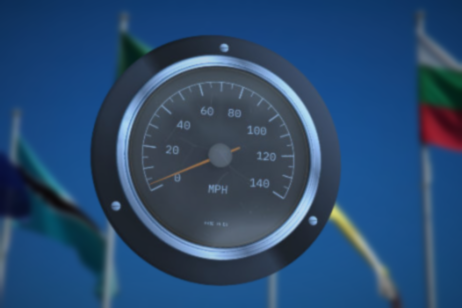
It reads value=2.5 unit=mph
